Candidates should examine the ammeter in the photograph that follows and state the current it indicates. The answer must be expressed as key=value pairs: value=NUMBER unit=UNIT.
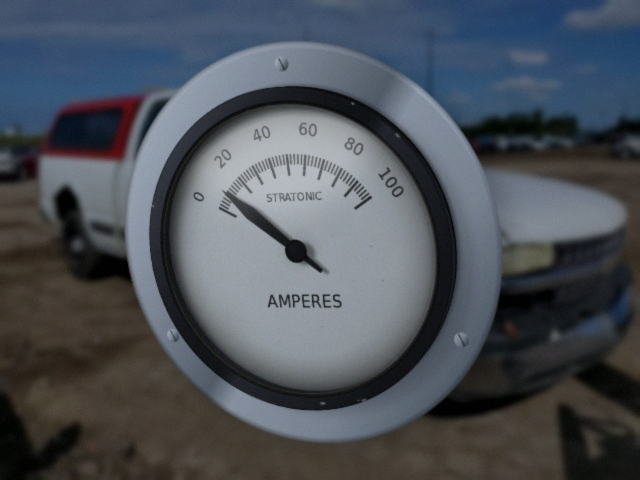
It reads value=10 unit=A
